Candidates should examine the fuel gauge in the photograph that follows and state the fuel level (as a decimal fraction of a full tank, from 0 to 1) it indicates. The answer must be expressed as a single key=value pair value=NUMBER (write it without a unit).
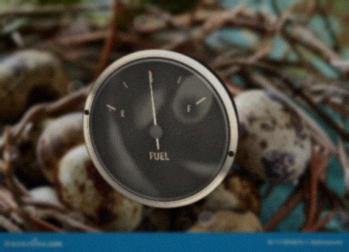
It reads value=0.5
